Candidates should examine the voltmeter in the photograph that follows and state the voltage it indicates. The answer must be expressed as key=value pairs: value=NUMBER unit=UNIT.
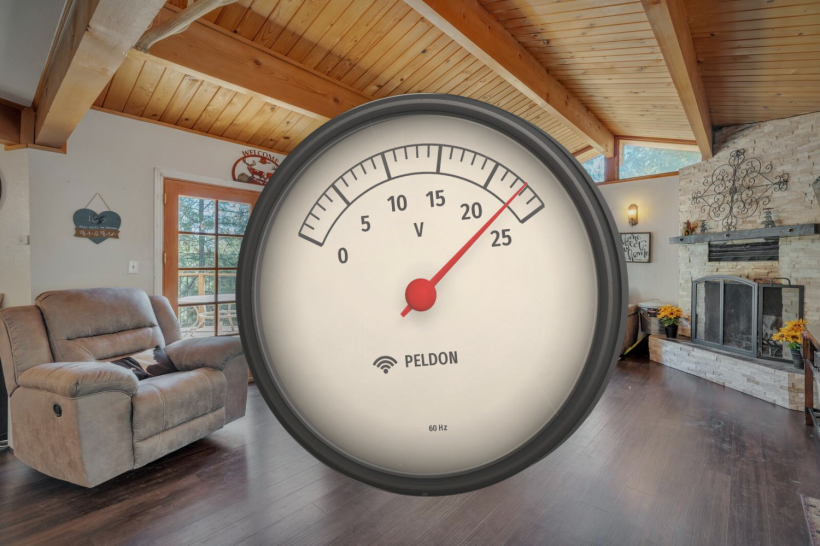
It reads value=23 unit=V
